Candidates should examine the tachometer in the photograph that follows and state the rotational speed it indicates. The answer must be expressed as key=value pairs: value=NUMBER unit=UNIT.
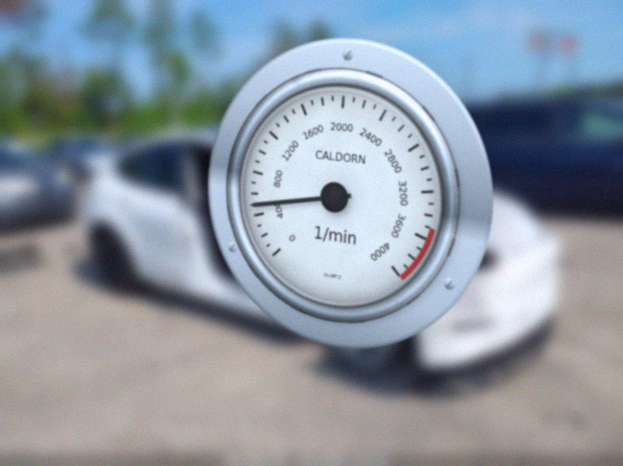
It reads value=500 unit=rpm
